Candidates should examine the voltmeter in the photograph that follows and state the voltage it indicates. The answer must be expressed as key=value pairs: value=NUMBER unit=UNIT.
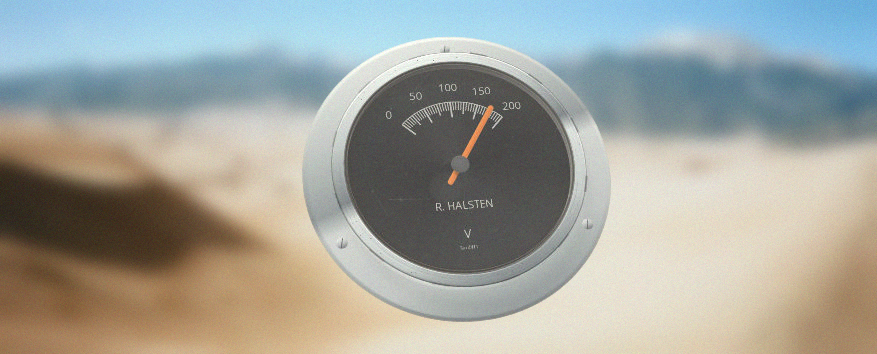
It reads value=175 unit=V
